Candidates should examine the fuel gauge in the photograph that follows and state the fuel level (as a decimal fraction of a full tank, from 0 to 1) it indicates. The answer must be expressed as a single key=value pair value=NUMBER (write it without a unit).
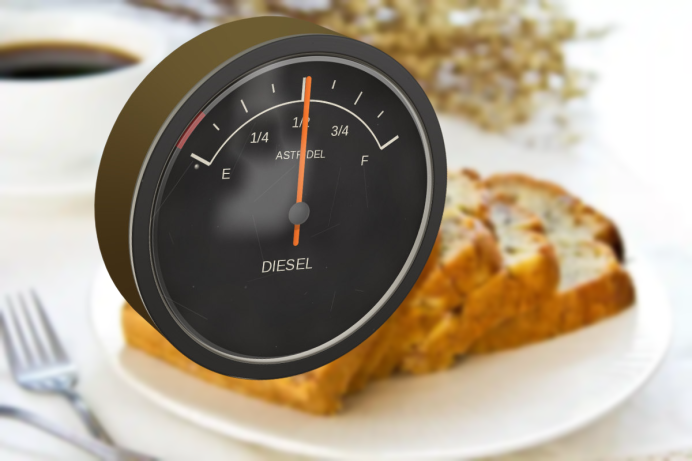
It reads value=0.5
